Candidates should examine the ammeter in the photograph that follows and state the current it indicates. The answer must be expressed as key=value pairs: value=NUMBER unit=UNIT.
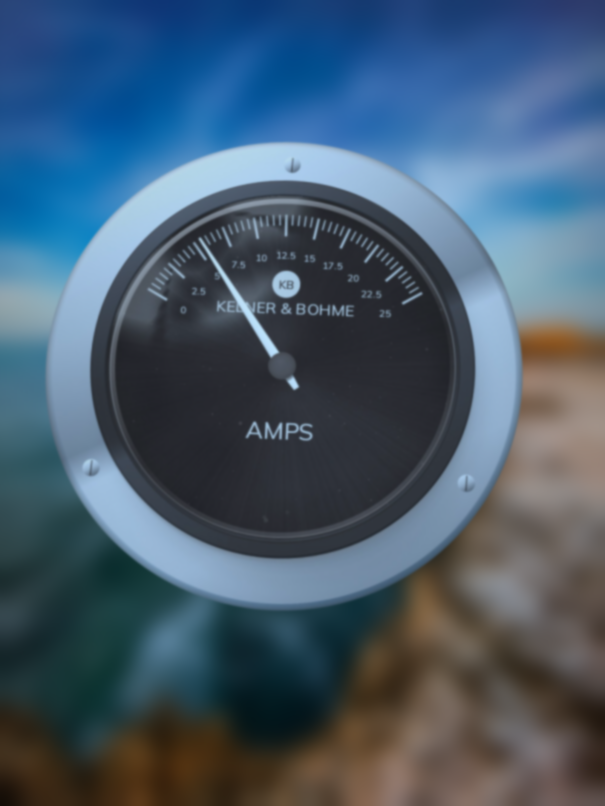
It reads value=5.5 unit=A
